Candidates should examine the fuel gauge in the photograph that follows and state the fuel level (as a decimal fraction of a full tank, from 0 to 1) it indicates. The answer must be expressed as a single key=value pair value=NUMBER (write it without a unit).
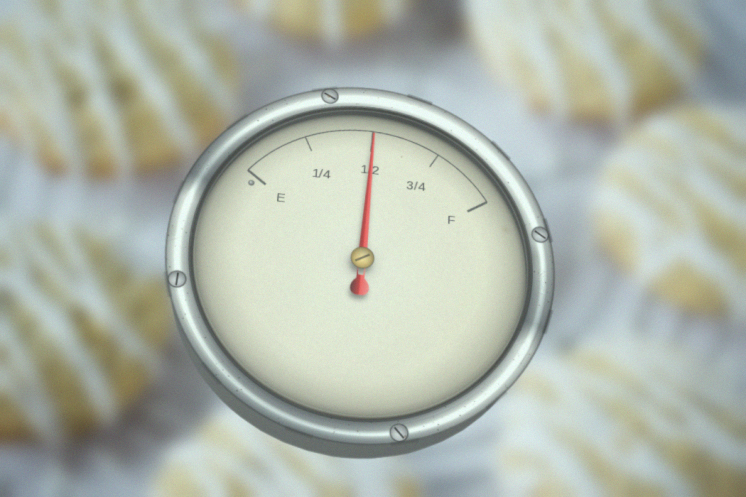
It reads value=0.5
